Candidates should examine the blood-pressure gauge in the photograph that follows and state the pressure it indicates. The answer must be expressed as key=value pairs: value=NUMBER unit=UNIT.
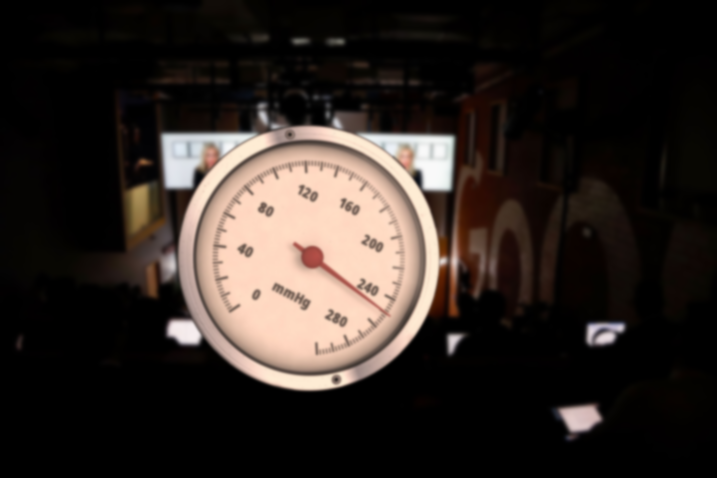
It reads value=250 unit=mmHg
